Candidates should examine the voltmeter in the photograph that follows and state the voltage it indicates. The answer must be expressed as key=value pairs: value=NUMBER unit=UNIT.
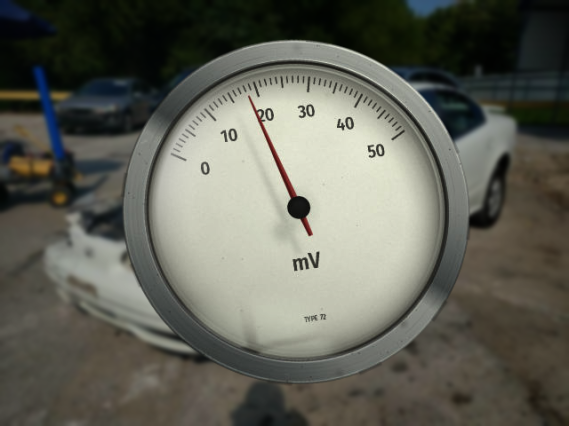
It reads value=18 unit=mV
